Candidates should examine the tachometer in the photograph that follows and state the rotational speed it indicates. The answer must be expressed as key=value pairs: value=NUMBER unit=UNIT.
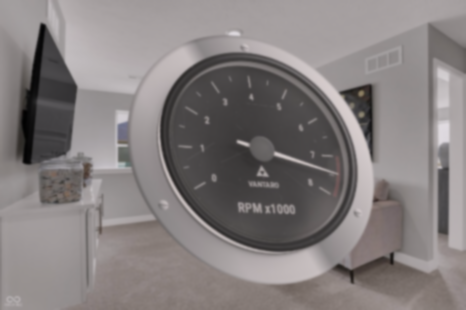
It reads value=7500 unit=rpm
